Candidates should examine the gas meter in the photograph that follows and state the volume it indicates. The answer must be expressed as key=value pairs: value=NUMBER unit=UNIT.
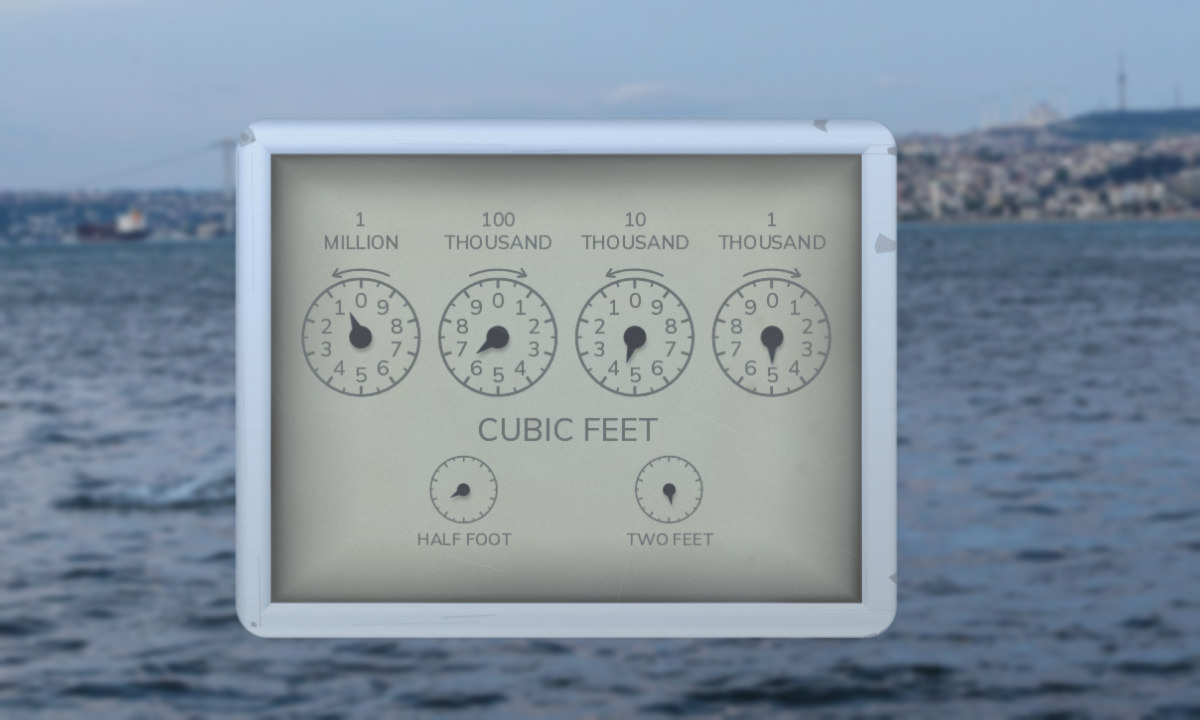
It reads value=64500 unit=ft³
